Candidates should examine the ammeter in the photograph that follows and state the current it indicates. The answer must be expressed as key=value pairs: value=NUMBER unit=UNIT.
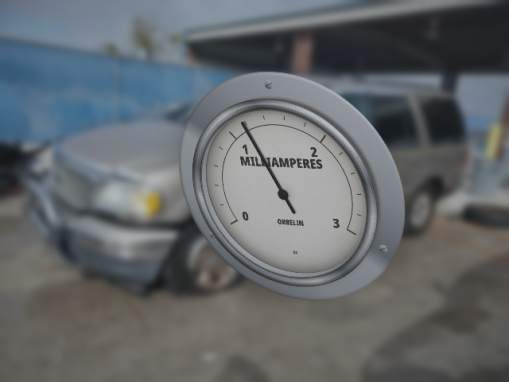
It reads value=1.2 unit=mA
